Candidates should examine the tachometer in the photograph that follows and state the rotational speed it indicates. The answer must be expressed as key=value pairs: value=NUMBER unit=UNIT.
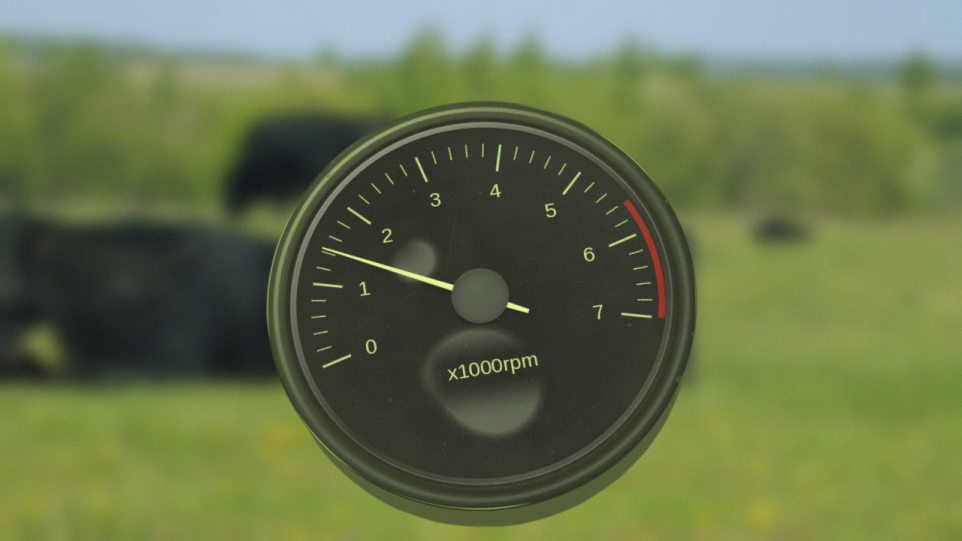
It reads value=1400 unit=rpm
